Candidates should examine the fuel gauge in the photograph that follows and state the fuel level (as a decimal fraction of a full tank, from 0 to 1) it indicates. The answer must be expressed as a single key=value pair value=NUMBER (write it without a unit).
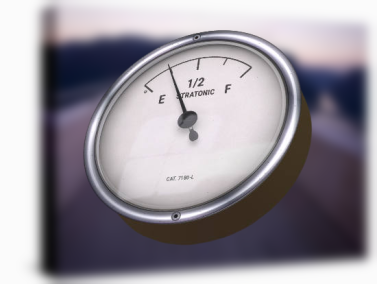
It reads value=0.25
